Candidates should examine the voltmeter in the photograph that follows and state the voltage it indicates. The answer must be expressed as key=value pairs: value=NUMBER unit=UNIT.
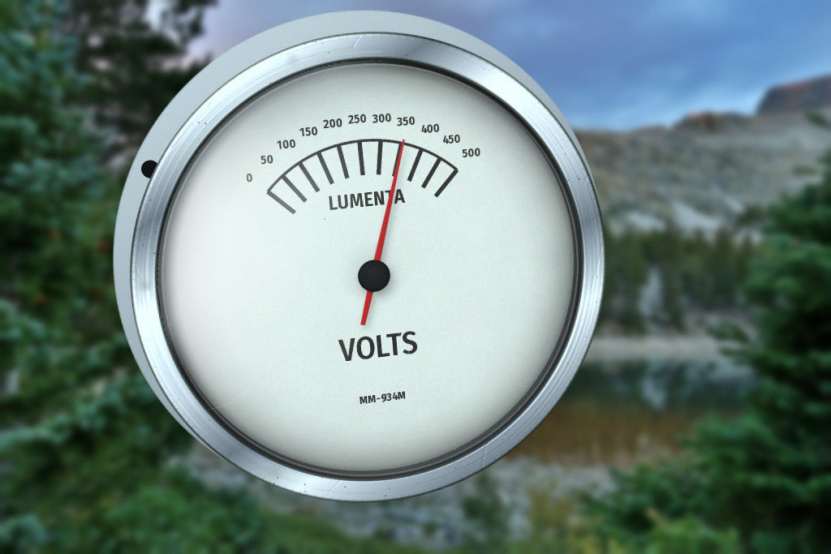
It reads value=350 unit=V
